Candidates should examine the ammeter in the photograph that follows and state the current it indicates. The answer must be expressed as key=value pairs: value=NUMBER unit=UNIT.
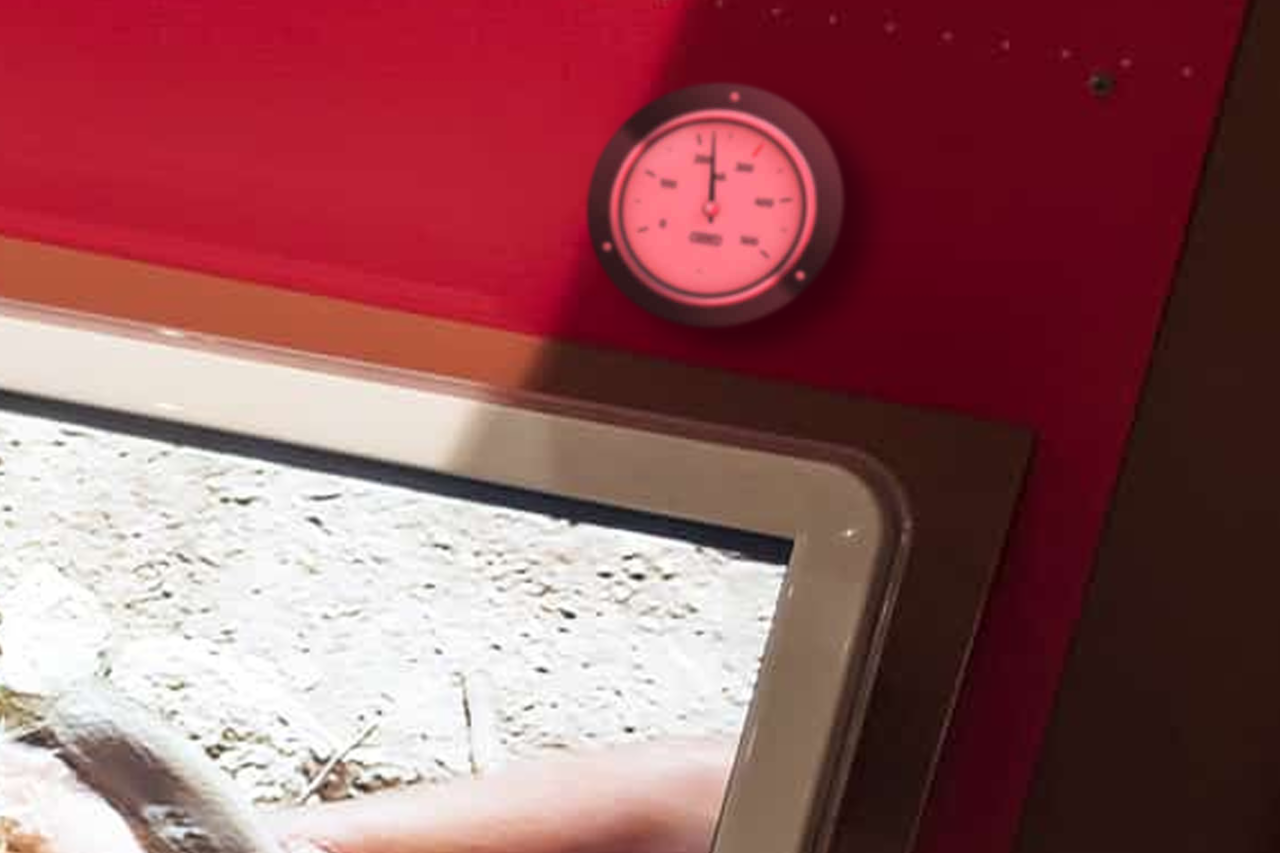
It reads value=225 unit=mA
